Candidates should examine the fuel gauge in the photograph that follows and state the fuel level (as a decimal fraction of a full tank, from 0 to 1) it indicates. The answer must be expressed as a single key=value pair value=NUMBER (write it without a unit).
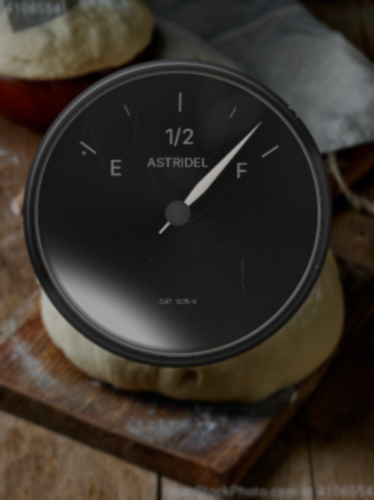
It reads value=0.875
